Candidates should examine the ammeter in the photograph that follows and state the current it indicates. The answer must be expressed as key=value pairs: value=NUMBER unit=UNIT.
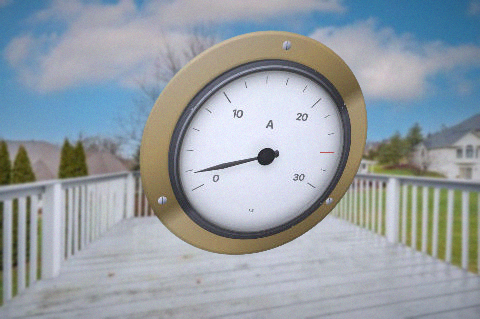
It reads value=2 unit=A
